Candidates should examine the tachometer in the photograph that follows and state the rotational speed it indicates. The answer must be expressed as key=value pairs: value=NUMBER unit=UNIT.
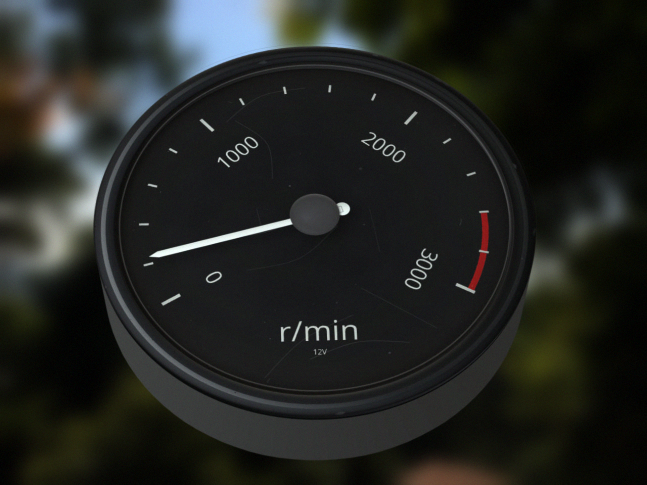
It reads value=200 unit=rpm
